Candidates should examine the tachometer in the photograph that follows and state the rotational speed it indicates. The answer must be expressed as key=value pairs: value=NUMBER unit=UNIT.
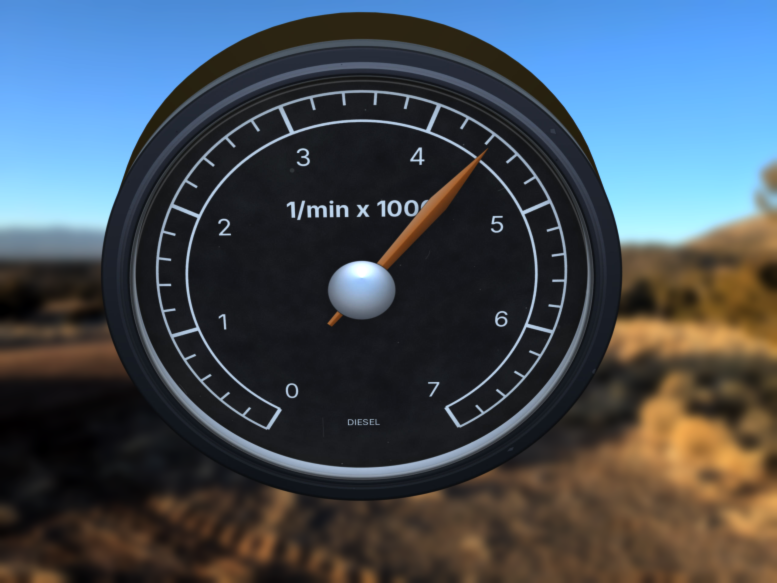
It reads value=4400 unit=rpm
